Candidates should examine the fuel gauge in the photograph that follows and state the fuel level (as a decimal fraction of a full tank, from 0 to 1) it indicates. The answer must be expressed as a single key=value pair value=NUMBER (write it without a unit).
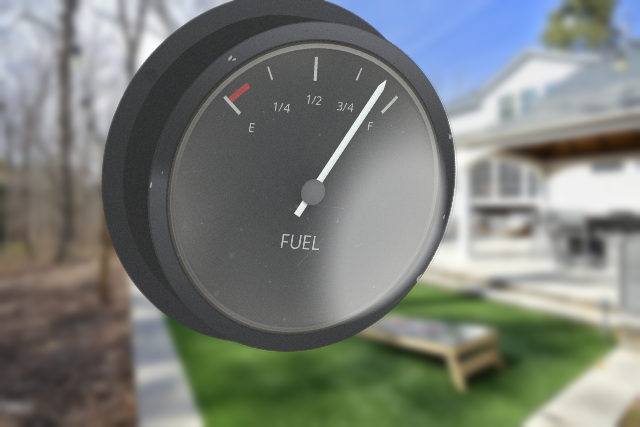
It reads value=0.875
